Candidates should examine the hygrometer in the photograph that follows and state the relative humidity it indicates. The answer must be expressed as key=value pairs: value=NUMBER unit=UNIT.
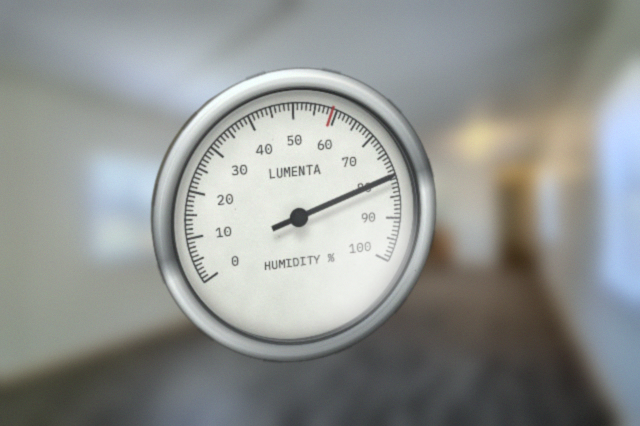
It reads value=80 unit=%
